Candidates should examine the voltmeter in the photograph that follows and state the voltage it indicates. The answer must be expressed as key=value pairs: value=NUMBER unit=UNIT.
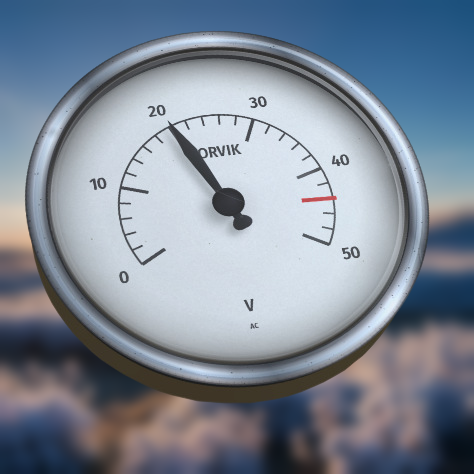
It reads value=20 unit=V
